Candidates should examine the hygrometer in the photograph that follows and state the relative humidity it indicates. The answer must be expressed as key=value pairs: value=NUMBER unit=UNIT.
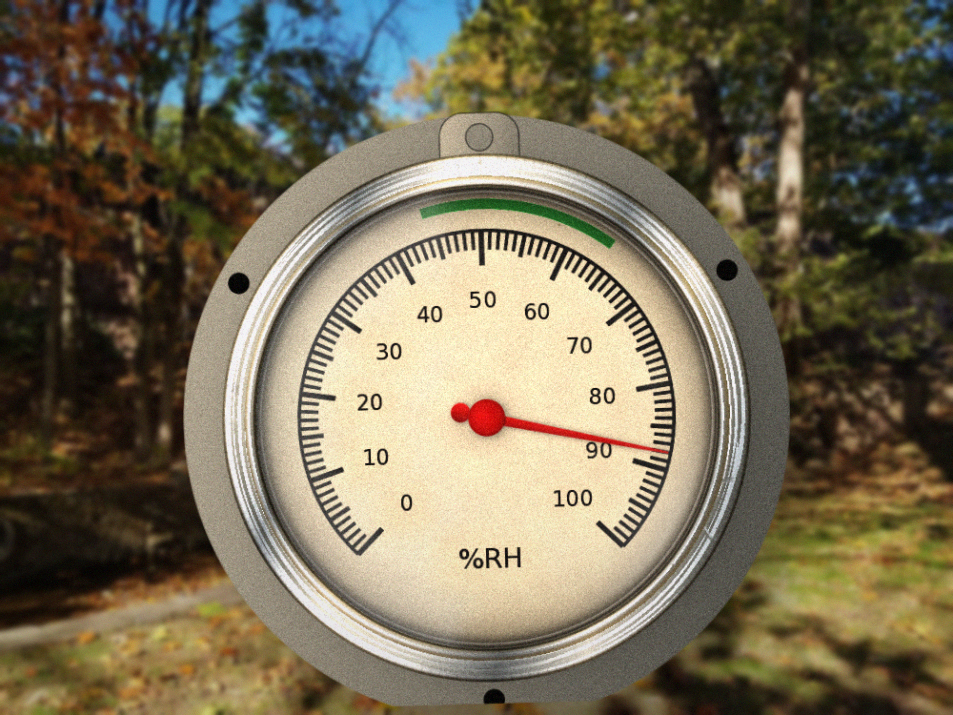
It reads value=88 unit=%
